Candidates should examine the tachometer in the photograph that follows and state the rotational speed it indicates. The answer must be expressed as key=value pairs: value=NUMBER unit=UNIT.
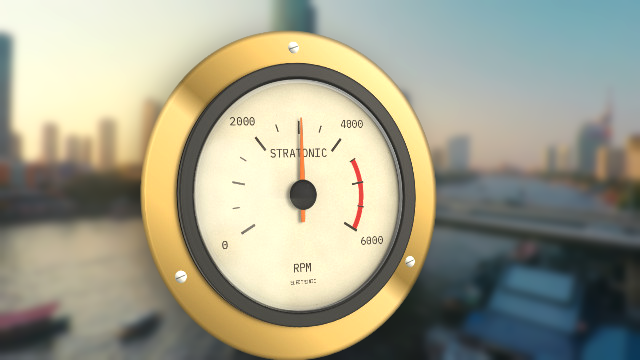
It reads value=3000 unit=rpm
